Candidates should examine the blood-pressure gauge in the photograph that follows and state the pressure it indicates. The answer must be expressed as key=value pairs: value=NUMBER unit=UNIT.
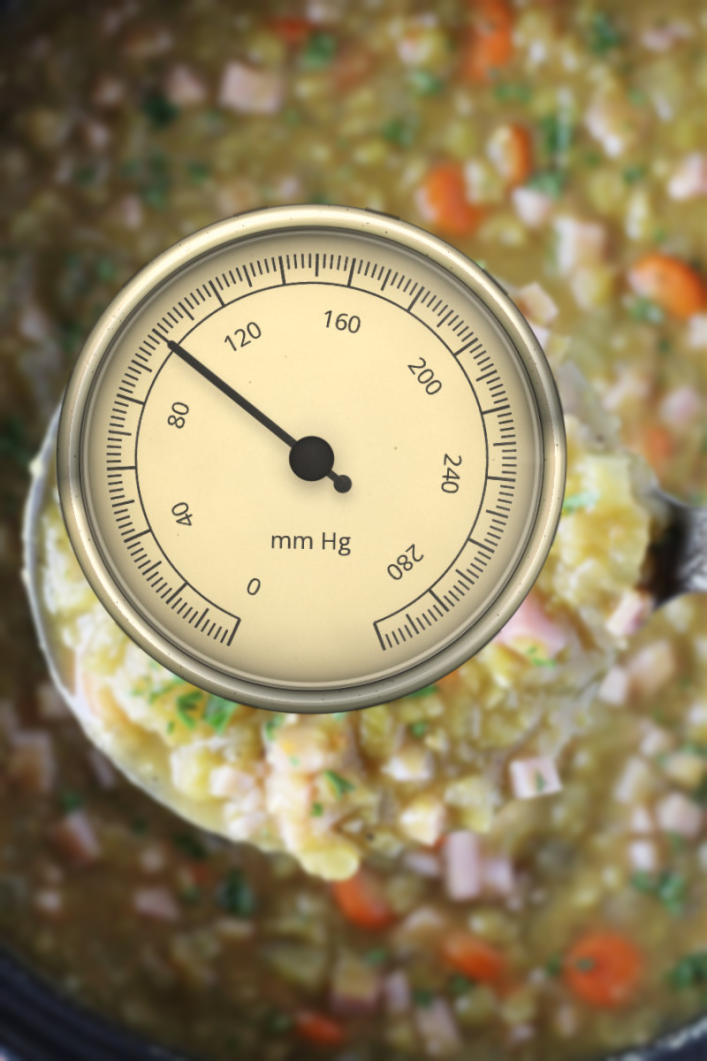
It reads value=100 unit=mmHg
